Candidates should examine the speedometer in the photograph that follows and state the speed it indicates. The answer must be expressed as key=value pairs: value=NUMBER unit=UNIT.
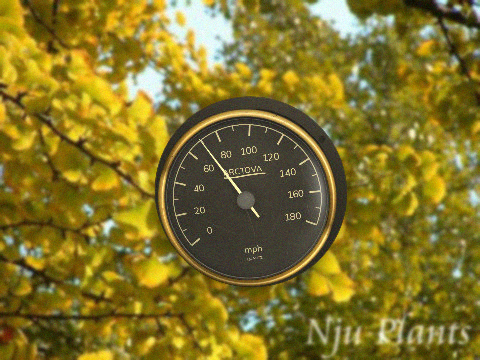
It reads value=70 unit=mph
